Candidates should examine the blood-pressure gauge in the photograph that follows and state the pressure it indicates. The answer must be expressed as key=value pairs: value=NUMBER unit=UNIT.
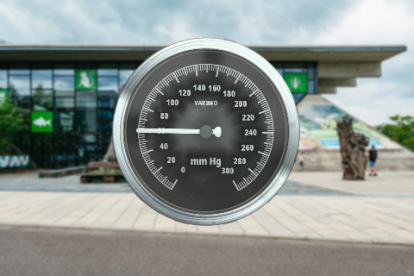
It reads value=60 unit=mmHg
